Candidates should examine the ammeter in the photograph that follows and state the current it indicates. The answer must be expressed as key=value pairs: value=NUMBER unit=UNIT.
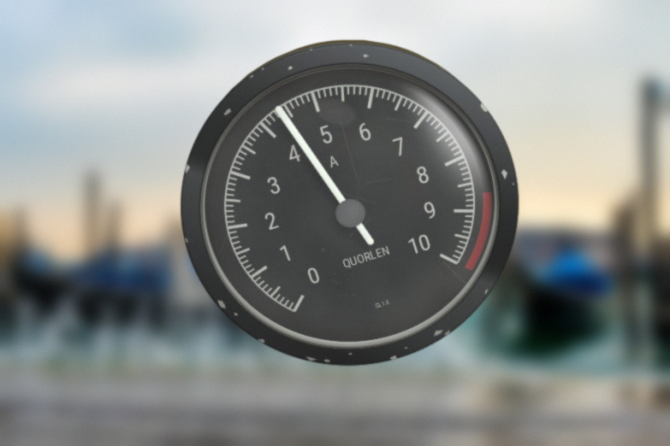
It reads value=4.4 unit=A
